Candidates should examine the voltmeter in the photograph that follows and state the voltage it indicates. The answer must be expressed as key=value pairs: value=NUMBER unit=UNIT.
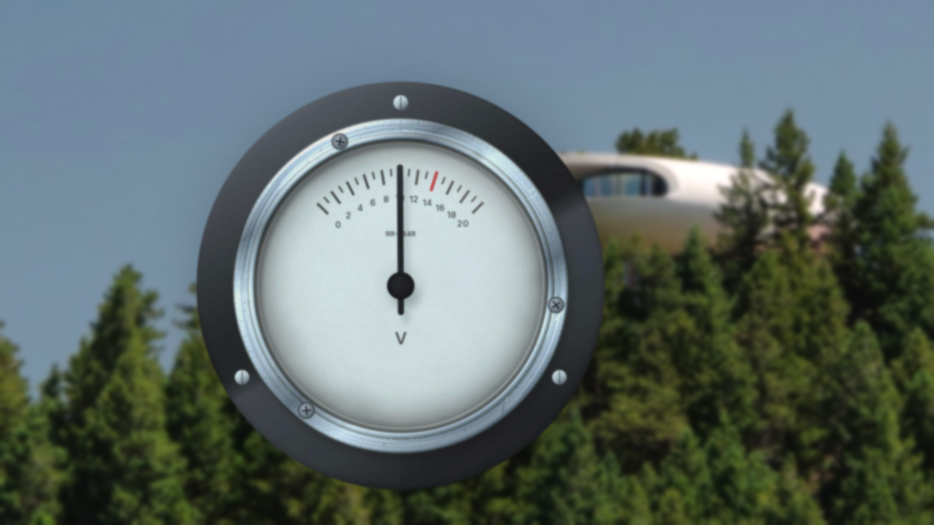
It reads value=10 unit=V
